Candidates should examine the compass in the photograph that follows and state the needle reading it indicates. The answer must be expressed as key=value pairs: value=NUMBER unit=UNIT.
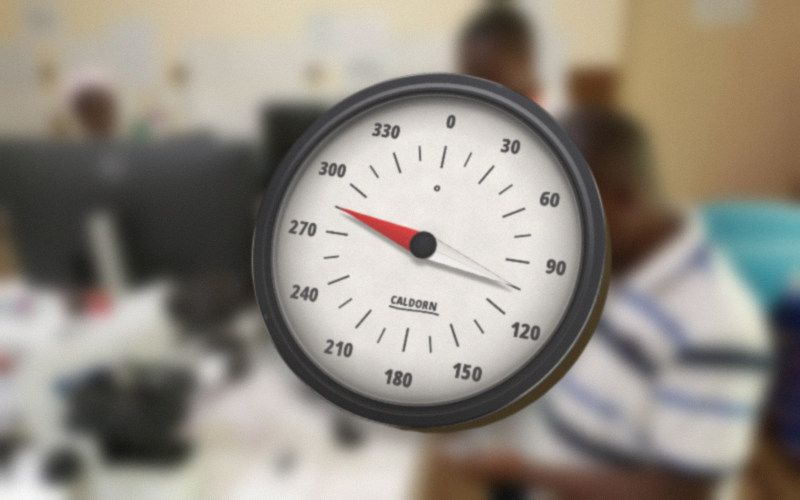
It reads value=285 unit=°
